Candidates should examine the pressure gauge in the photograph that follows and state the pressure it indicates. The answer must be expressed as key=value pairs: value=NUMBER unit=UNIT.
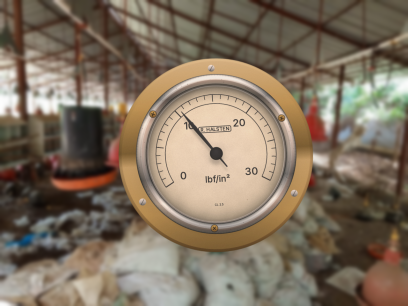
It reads value=10.5 unit=psi
